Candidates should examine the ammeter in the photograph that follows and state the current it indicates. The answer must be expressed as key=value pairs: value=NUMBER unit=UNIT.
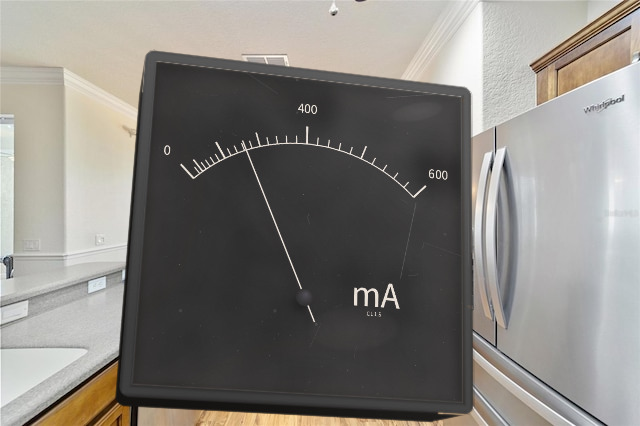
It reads value=260 unit=mA
